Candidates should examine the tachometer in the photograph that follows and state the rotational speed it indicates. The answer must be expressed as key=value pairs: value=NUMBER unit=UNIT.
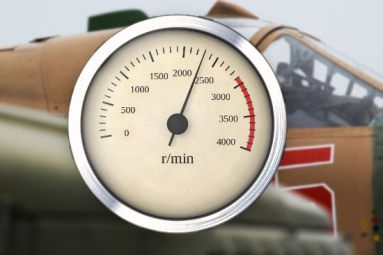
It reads value=2300 unit=rpm
